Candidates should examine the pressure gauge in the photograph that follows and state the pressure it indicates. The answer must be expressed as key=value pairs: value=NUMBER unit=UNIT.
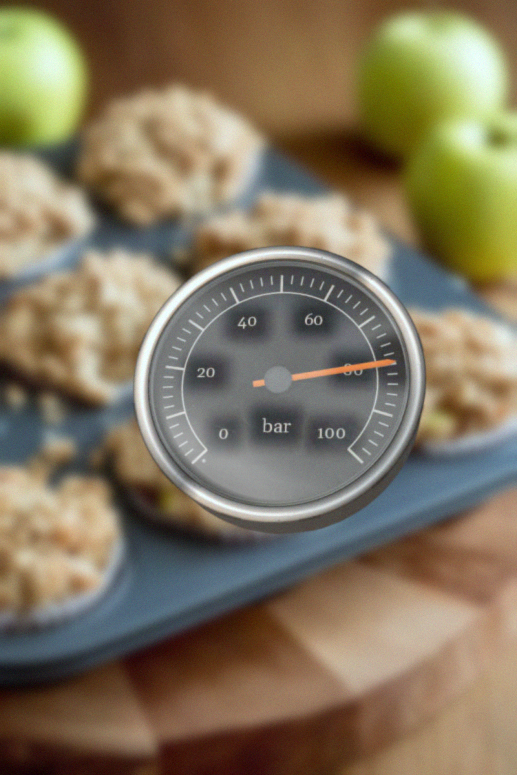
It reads value=80 unit=bar
